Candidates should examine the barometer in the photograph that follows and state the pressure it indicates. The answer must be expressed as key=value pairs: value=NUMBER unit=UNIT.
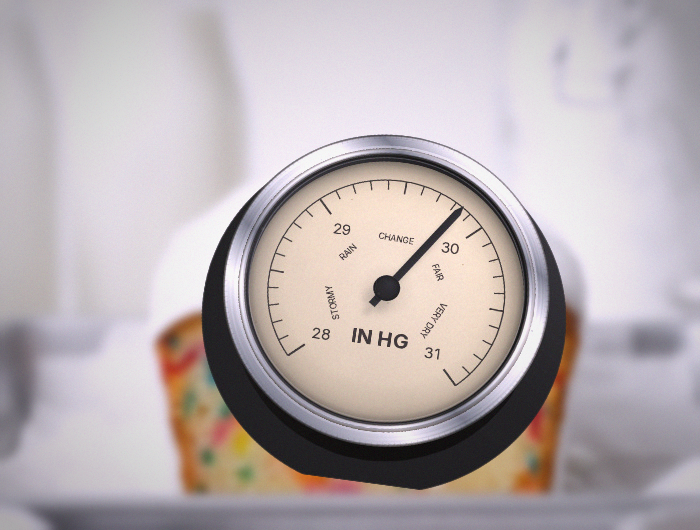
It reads value=29.85 unit=inHg
